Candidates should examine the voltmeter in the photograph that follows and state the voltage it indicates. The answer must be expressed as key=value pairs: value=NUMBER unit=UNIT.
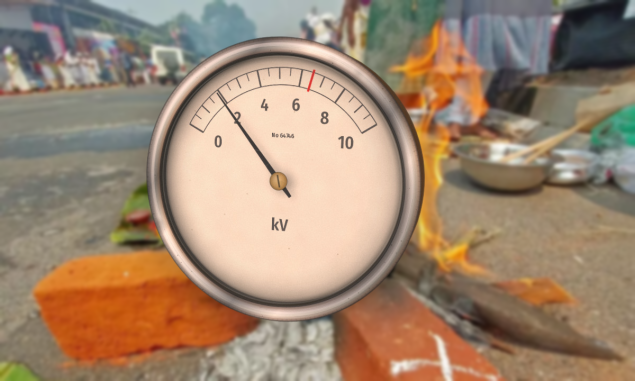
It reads value=2 unit=kV
